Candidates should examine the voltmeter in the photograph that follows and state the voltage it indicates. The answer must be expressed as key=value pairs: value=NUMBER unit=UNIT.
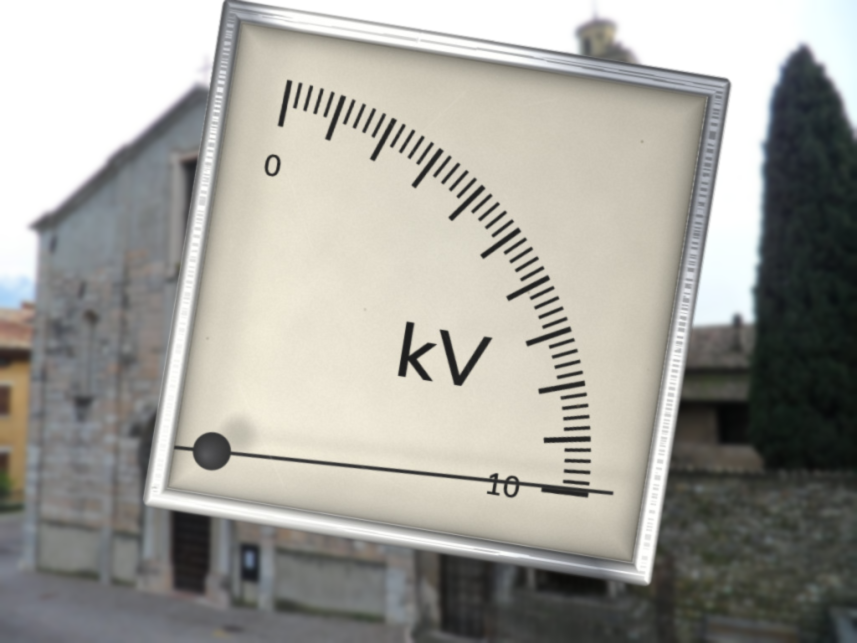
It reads value=9.9 unit=kV
